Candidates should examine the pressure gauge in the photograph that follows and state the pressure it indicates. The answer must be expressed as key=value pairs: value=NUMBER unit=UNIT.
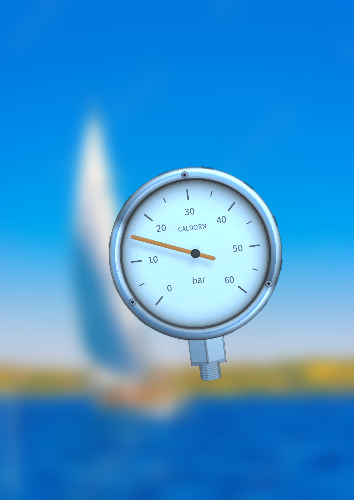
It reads value=15 unit=bar
